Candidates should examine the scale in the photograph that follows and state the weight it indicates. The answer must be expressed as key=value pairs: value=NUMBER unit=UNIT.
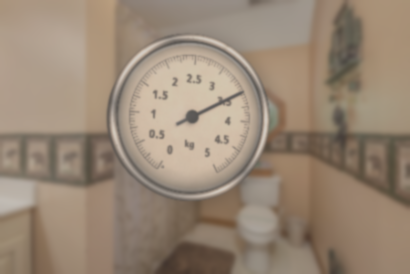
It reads value=3.5 unit=kg
